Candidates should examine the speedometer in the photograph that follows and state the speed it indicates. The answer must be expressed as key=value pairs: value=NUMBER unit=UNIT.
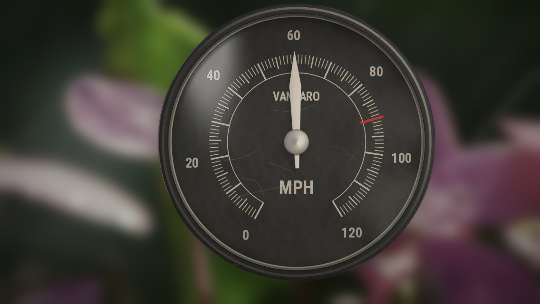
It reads value=60 unit=mph
